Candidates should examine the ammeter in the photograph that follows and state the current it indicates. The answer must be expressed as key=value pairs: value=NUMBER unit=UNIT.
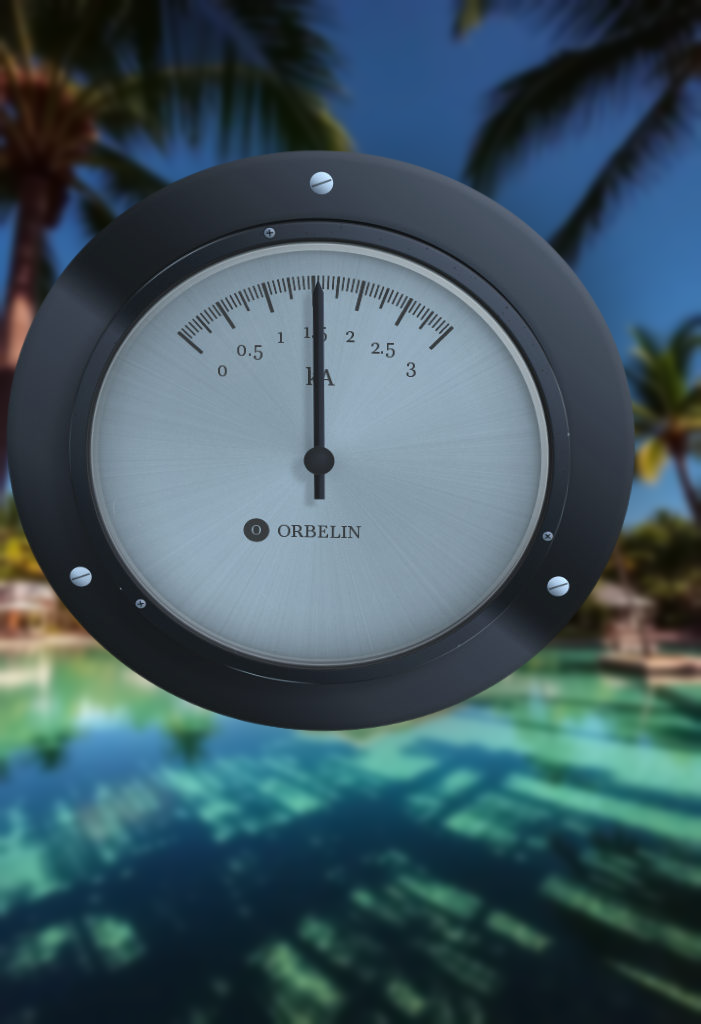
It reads value=1.55 unit=kA
